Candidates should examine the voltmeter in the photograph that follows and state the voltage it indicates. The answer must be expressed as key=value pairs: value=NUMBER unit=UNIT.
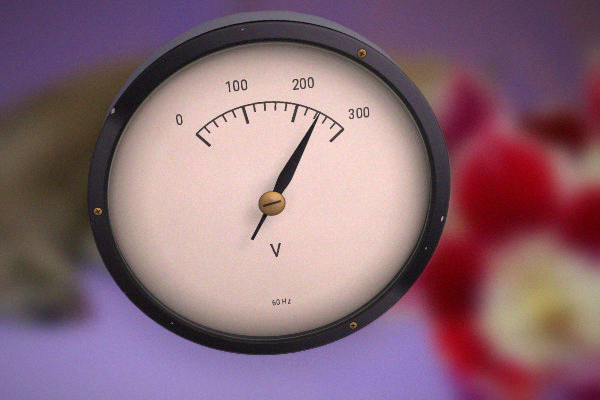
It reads value=240 unit=V
